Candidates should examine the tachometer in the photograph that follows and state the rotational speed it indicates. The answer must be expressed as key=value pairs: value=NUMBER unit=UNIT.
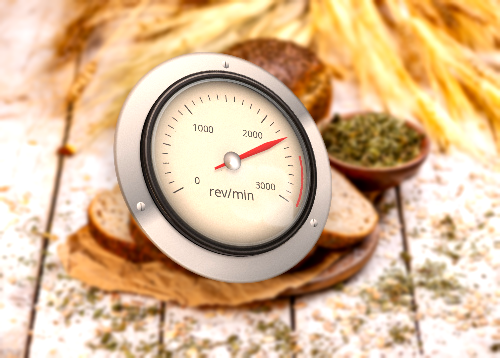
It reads value=2300 unit=rpm
